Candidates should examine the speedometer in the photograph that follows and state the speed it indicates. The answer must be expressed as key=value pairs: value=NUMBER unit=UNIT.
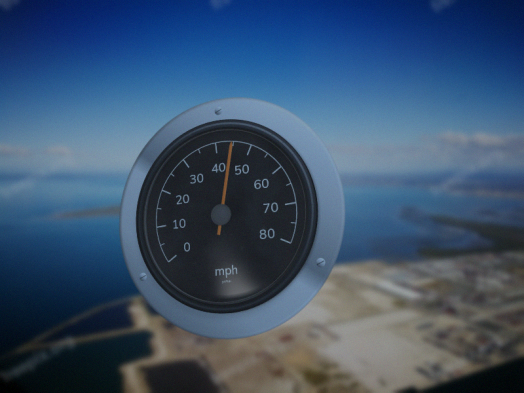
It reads value=45 unit=mph
